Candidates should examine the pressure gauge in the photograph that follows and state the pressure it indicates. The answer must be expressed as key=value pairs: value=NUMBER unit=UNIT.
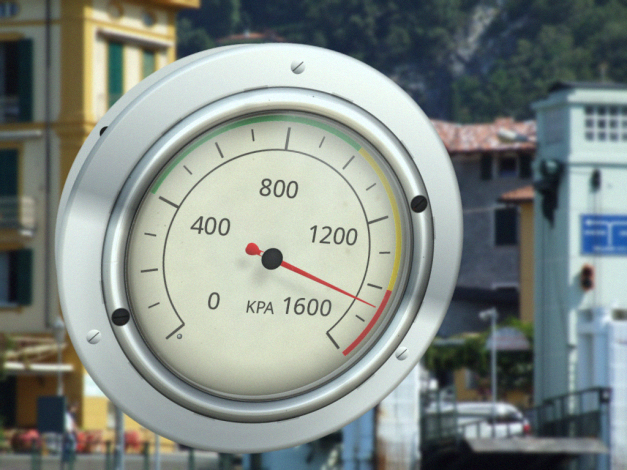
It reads value=1450 unit=kPa
